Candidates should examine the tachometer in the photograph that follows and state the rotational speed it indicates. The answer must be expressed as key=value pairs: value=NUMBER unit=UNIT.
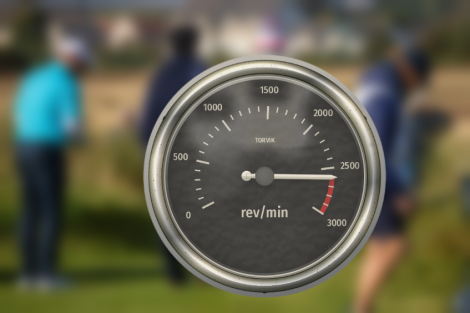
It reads value=2600 unit=rpm
